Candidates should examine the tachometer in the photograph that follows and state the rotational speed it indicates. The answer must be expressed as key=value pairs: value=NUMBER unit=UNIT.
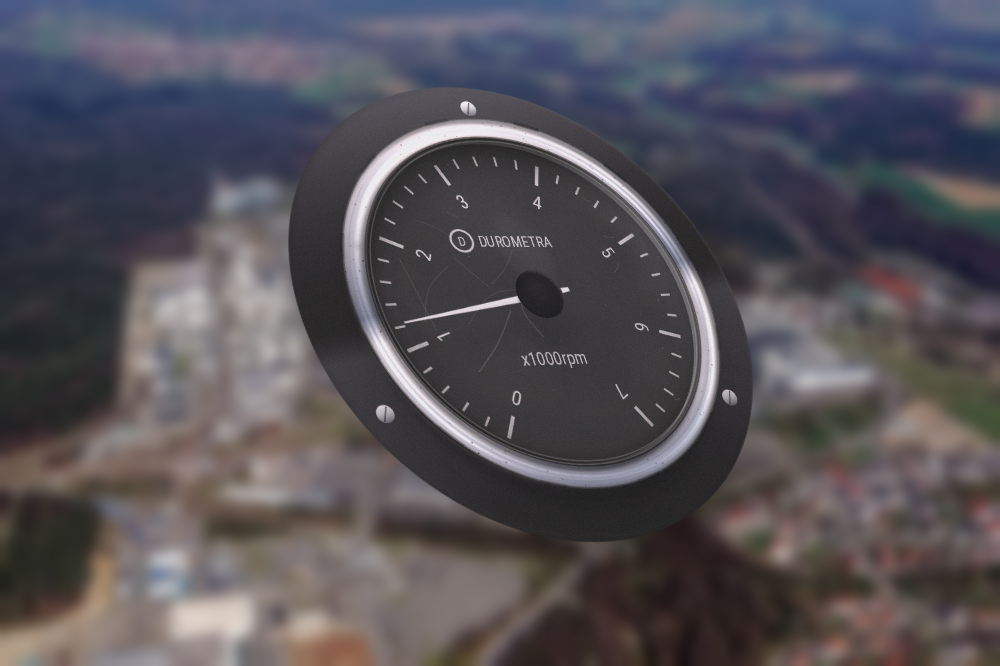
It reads value=1200 unit=rpm
